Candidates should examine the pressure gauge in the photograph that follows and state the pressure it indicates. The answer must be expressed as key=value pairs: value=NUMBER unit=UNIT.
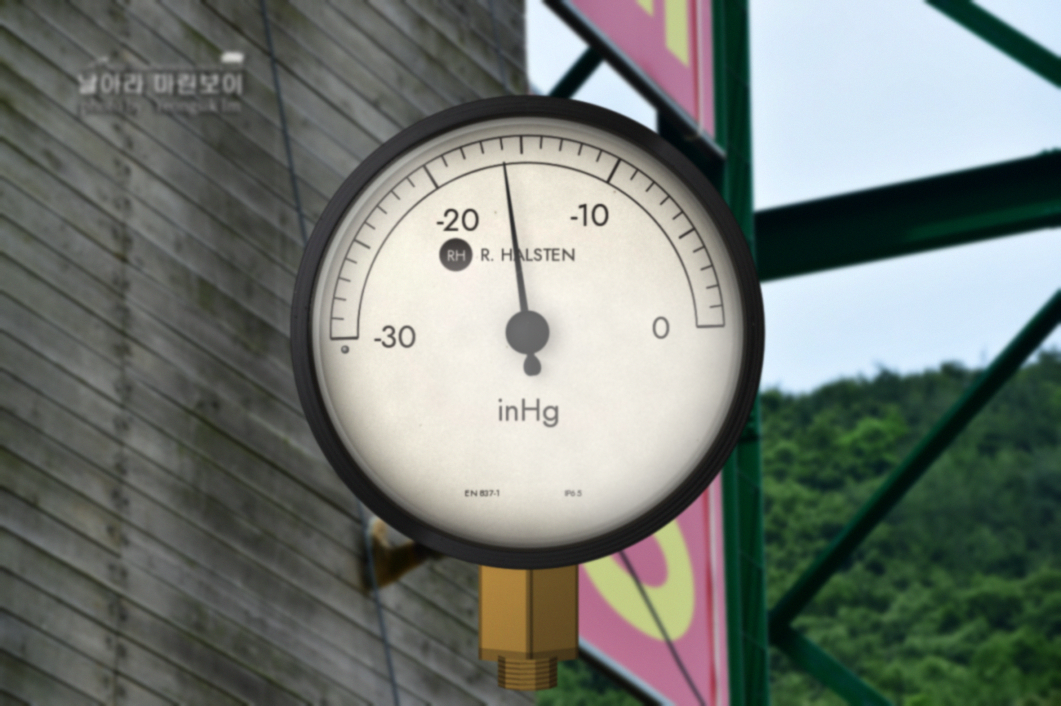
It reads value=-16 unit=inHg
